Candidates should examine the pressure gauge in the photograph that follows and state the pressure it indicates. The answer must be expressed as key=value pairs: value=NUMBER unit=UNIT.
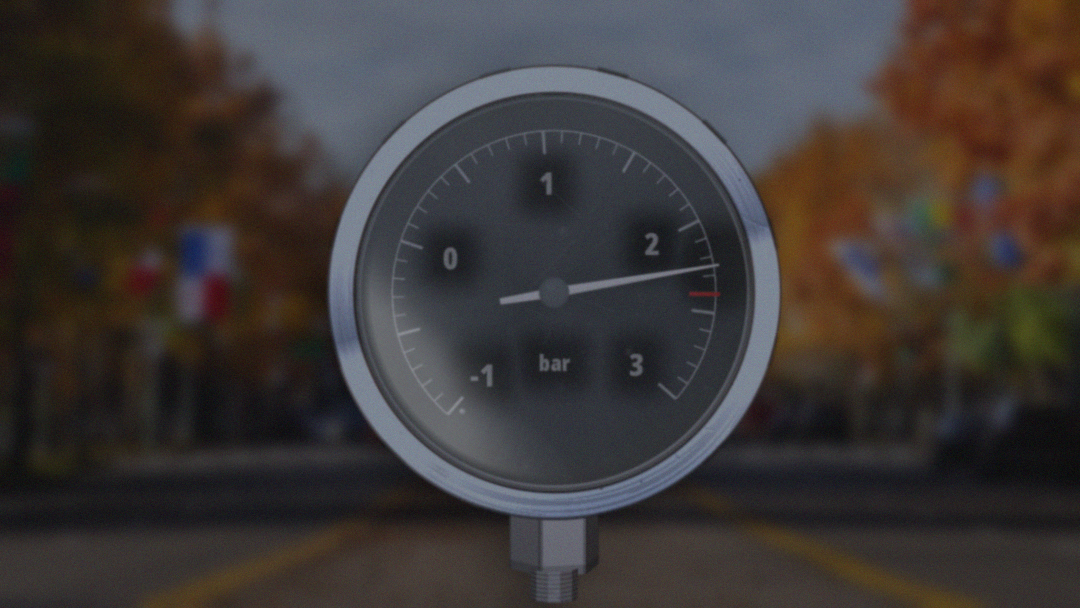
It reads value=2.25 unit=bar
